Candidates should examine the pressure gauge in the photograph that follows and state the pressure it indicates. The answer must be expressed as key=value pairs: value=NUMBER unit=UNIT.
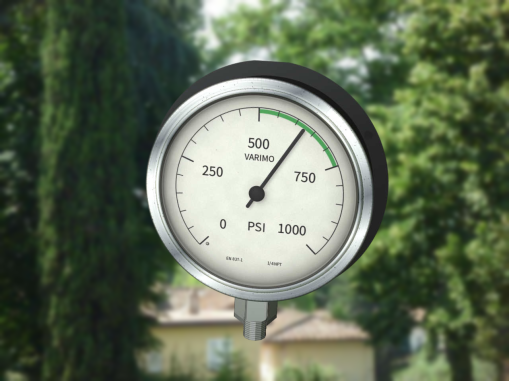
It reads value=625 unit=psi
